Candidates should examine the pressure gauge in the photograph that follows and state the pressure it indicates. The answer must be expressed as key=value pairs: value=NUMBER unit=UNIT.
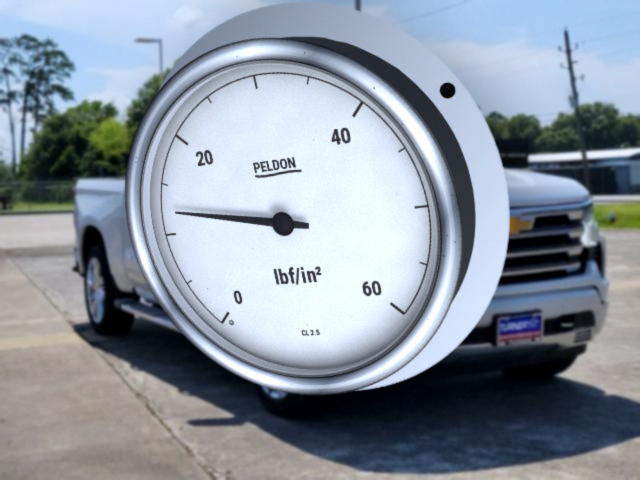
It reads value=12.5 unit=psi
